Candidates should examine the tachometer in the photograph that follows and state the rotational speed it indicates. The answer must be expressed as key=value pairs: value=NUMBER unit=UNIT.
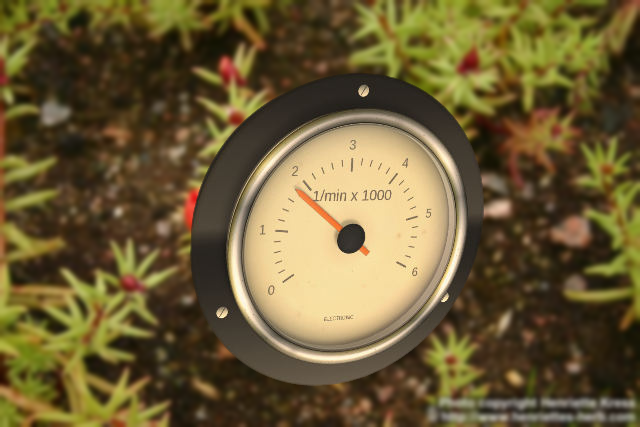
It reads value=1800 unit=rpm
